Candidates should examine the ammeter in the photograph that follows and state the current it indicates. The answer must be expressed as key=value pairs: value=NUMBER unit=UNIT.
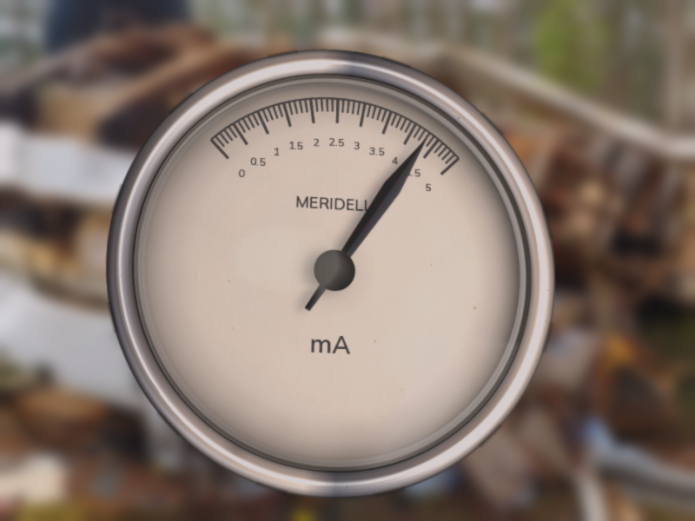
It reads value=4.3 unit=mA
